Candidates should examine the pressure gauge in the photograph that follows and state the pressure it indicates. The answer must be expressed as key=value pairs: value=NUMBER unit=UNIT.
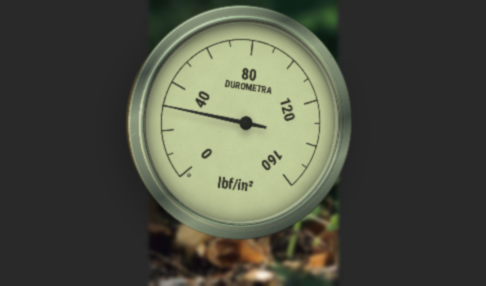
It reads value=30 unit=psi
